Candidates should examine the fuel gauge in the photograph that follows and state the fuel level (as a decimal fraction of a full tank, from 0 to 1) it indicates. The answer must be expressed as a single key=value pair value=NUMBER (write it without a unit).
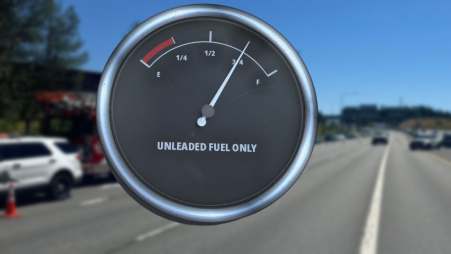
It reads value=0.75
